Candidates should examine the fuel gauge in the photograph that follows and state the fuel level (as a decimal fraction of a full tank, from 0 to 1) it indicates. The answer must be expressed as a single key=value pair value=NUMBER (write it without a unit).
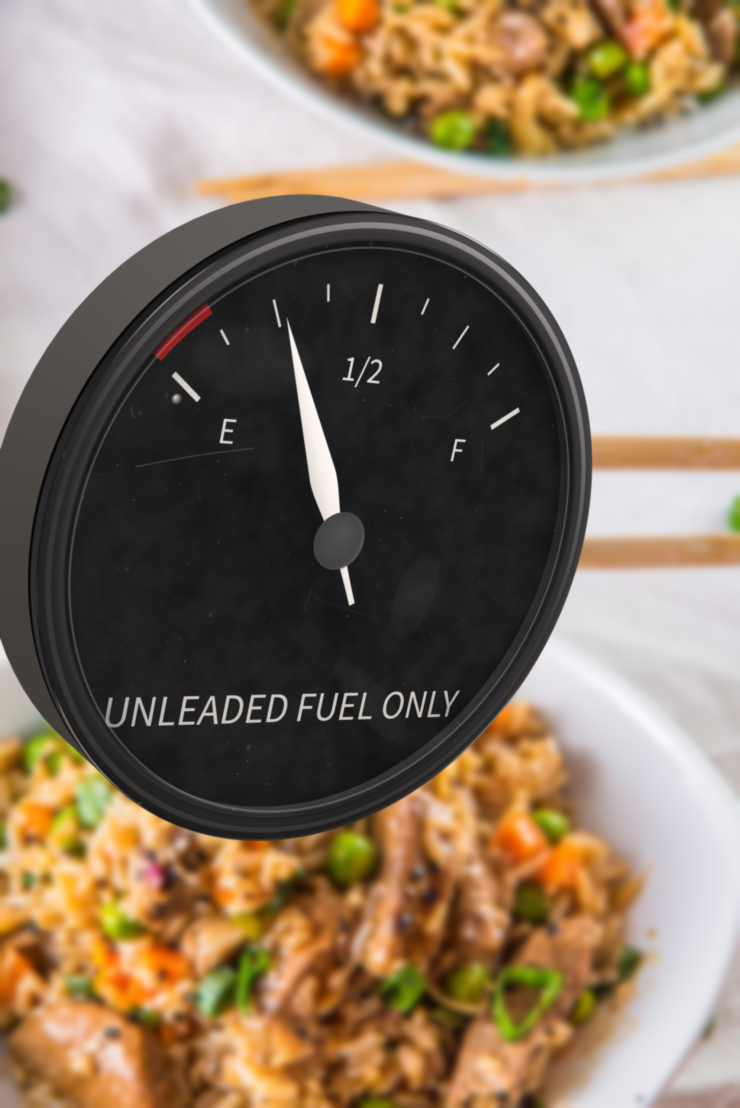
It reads value=0.25
